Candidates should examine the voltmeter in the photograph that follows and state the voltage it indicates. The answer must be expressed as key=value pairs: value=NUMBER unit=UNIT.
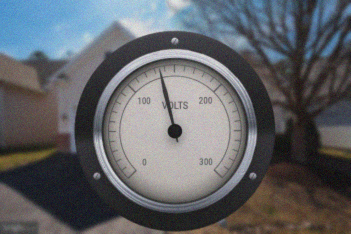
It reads value=135 unit=V
